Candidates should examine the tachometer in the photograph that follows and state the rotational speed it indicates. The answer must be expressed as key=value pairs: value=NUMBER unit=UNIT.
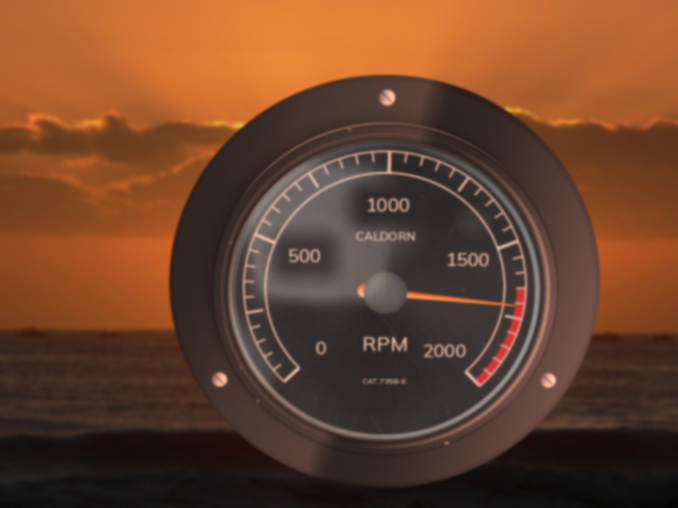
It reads value=1700 unit=rpm
